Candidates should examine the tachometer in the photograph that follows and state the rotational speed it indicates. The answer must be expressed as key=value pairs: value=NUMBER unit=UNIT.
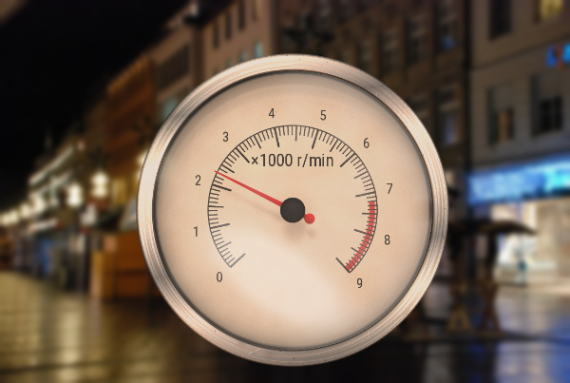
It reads value=2300 unit=rpm
